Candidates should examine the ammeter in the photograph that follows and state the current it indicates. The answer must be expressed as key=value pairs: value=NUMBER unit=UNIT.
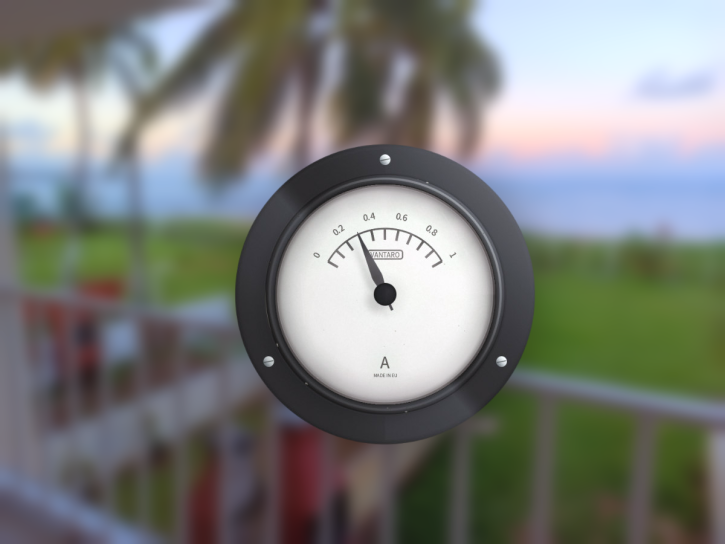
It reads value=0.3 unit=A
